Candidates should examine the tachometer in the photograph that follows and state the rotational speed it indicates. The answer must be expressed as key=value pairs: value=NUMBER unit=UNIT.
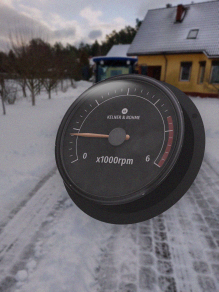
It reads value=800 unit=rpm
